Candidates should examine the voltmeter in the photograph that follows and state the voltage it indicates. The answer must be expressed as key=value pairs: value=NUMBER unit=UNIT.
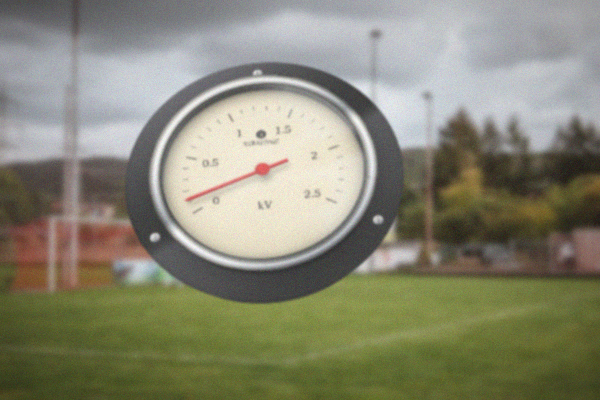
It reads value=0.1 unit=kV
